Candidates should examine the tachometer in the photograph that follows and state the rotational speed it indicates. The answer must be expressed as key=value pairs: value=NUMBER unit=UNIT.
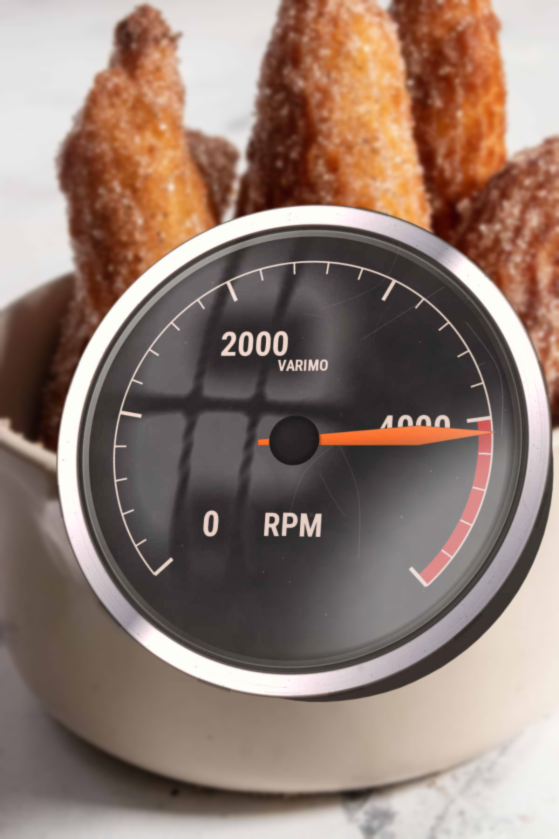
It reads value=4100 unit=rpm
